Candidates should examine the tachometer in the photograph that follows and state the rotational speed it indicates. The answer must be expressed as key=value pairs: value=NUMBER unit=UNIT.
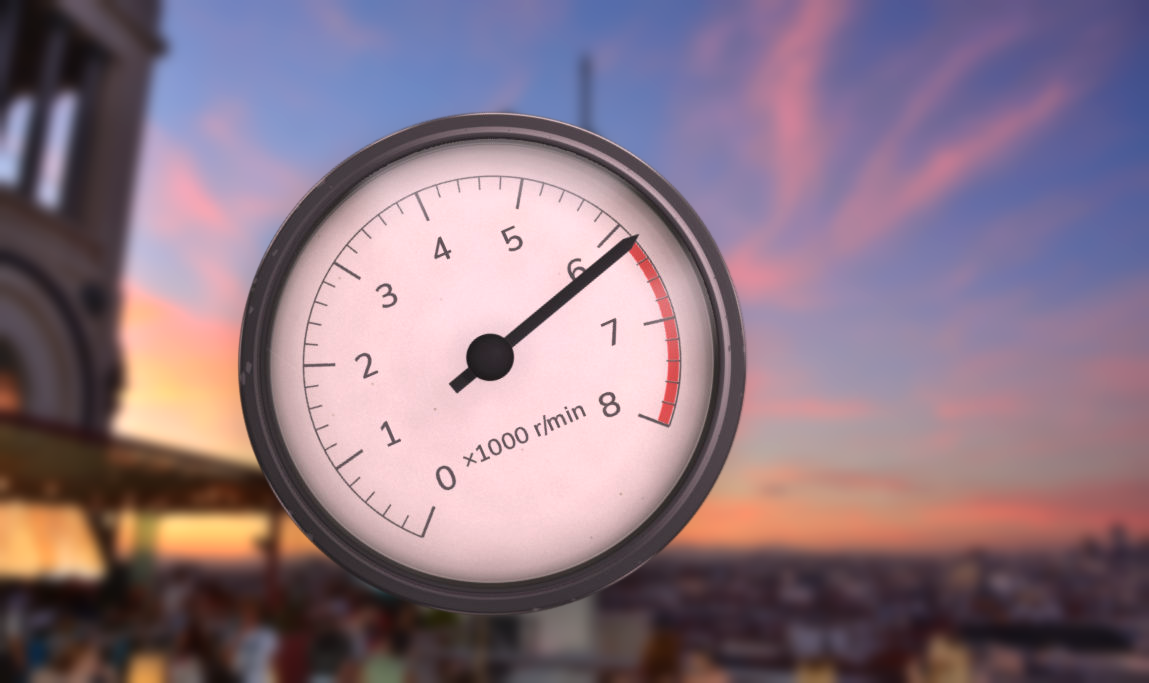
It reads value=6200 unit=rpm
